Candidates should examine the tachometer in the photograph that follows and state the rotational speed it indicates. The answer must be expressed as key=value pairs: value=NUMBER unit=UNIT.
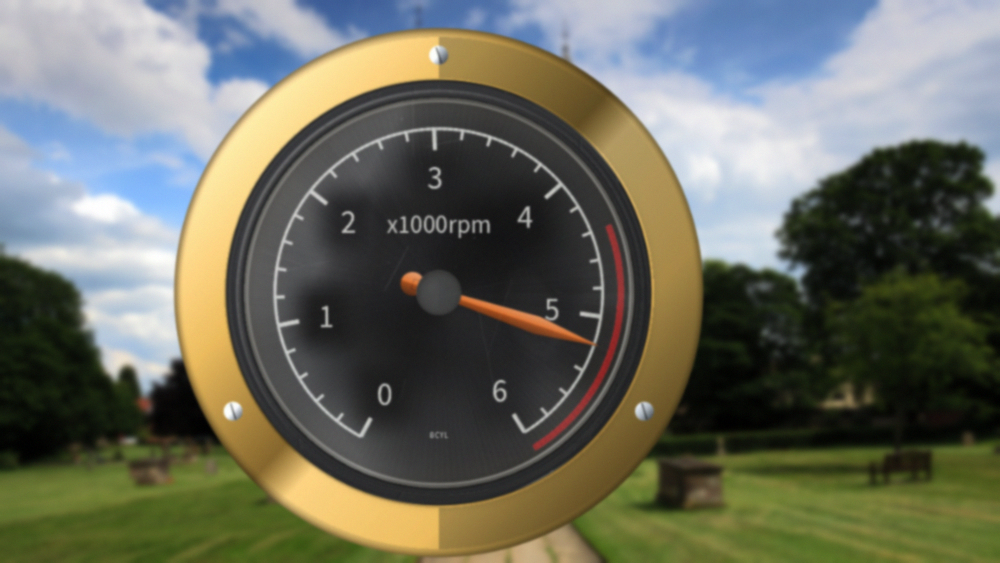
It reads value=5200 unit=rpm
